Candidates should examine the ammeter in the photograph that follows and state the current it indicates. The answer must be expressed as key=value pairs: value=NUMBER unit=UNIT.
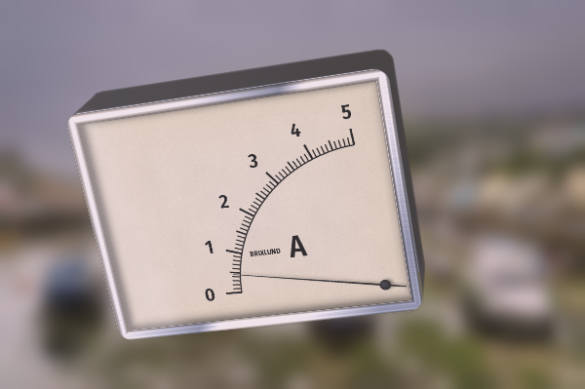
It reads value=0.5 unit=A
